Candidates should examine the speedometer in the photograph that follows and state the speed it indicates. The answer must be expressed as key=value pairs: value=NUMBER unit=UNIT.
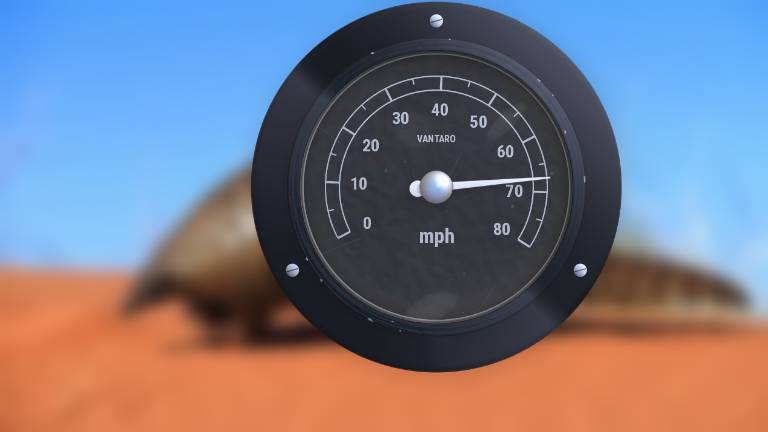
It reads value=67.5 unit=mph
